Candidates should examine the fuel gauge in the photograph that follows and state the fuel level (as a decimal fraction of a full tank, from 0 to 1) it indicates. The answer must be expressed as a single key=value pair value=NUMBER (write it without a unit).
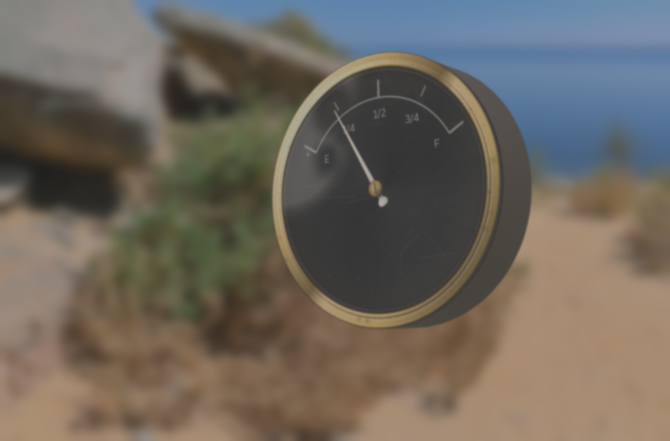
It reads value=0.25
